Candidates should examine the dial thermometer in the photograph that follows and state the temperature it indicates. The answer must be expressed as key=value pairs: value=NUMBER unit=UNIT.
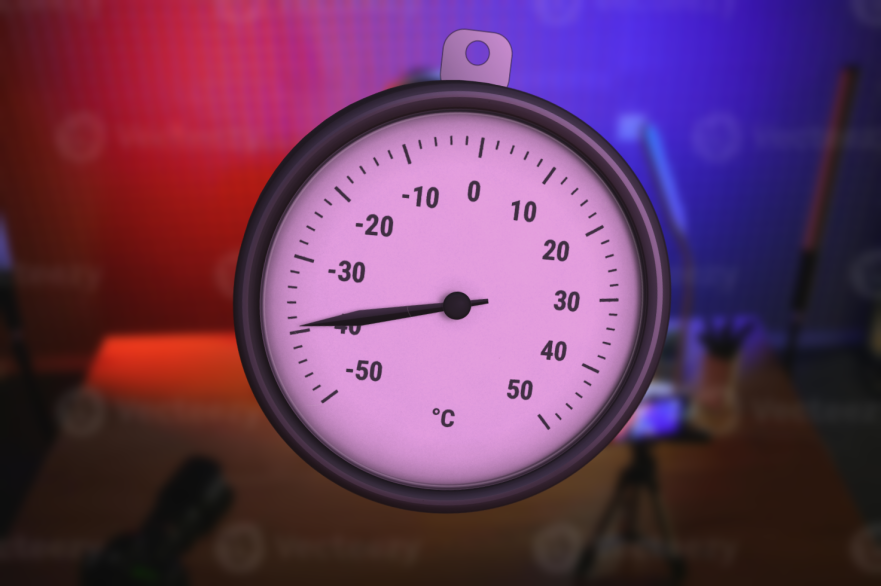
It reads value=-39 unit=°C
